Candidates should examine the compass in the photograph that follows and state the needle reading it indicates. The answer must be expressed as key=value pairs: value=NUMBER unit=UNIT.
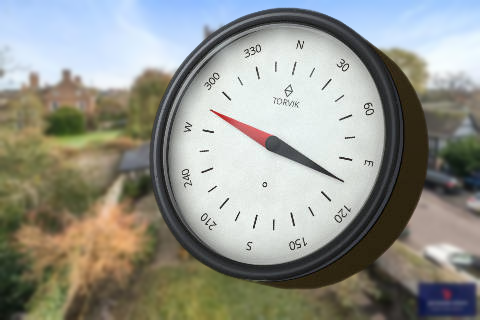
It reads value=285 unit=°
